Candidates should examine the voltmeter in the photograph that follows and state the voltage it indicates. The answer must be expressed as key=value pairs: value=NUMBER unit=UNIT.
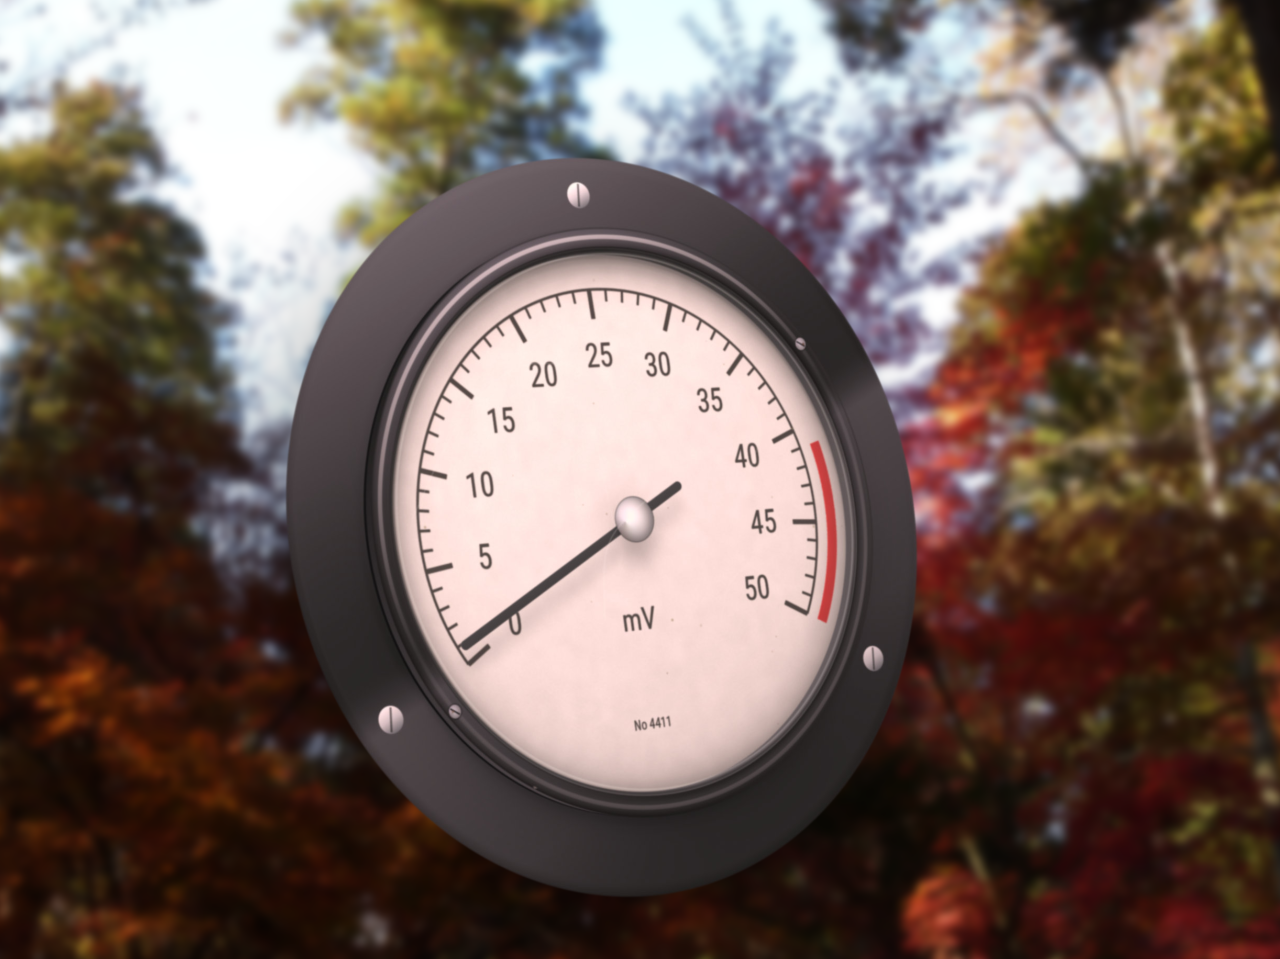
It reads value=1 unit=mV
